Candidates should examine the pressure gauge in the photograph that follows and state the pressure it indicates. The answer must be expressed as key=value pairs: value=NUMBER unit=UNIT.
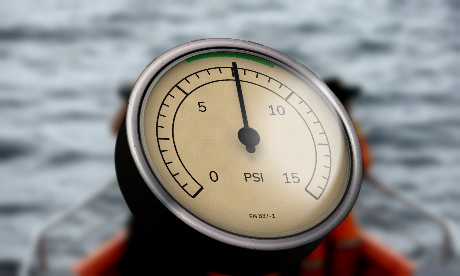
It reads value=7.5 unit=psi
